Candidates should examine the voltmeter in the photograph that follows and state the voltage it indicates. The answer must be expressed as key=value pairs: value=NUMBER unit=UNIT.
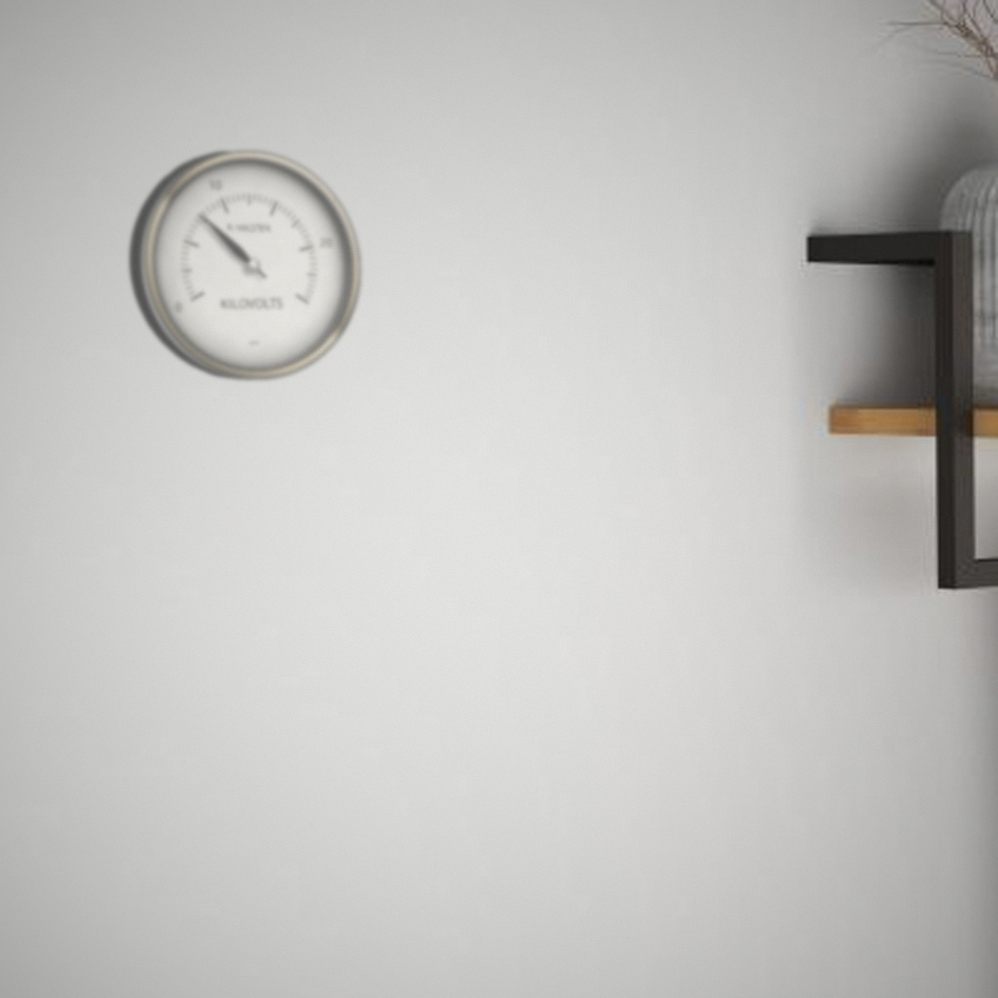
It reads value=7.5 unit=kV
